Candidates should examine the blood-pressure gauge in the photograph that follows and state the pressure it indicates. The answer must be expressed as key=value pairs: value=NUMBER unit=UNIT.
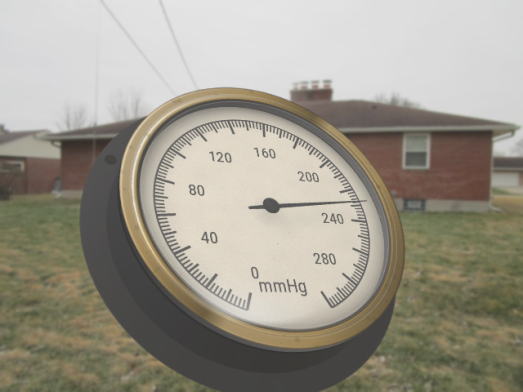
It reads value=230 unit=mmHg
